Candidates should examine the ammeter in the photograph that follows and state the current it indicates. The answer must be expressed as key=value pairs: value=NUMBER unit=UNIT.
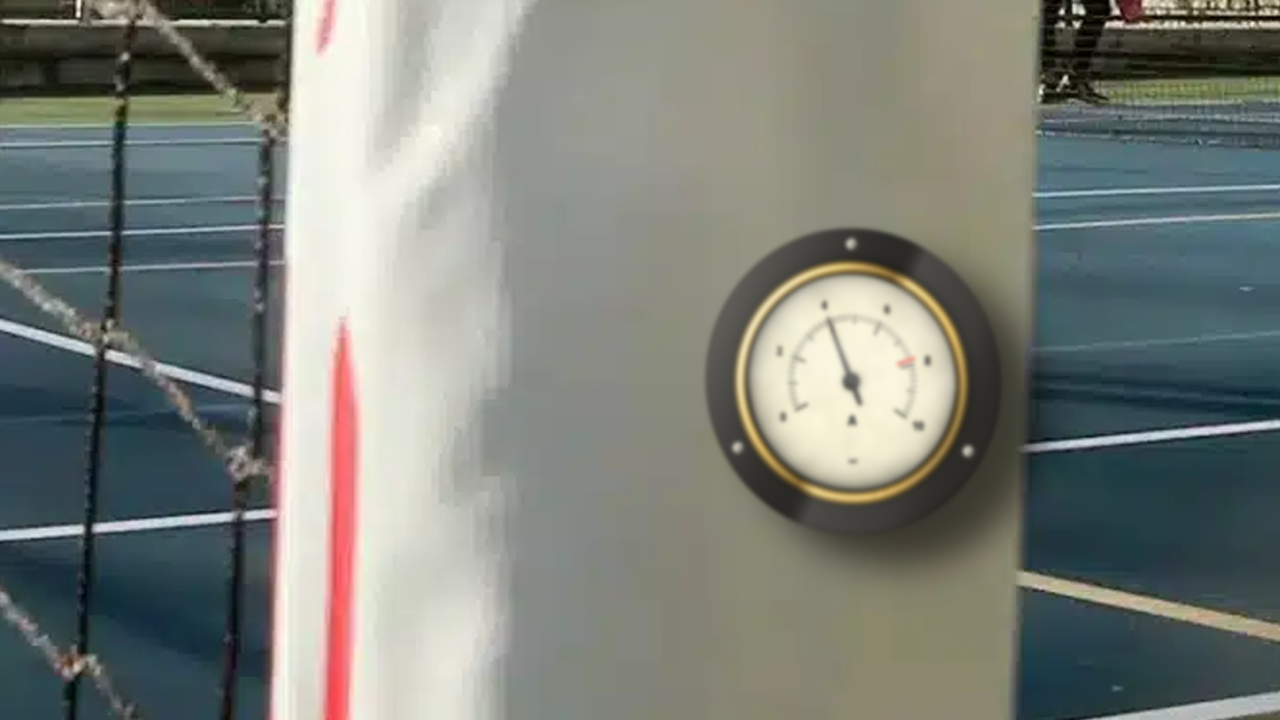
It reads value=4 unit=A
